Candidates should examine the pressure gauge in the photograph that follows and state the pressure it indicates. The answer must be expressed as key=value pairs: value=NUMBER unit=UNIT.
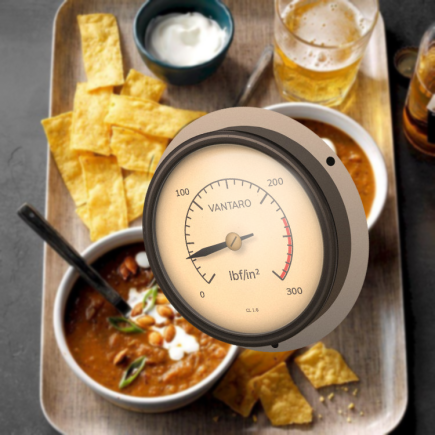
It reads value=35 unit=psi
